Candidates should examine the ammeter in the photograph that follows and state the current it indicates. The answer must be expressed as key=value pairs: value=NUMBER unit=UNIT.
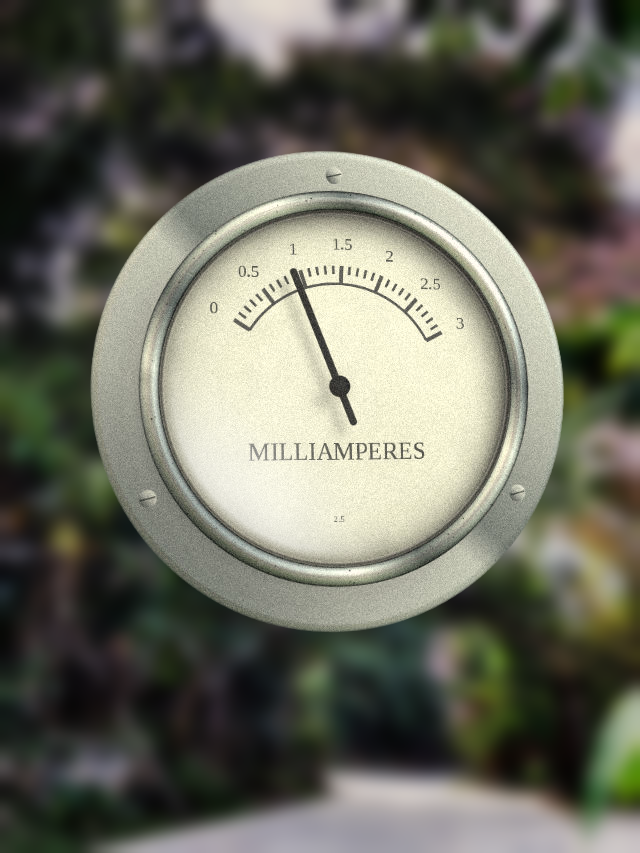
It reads value=0.9 unit=mA
